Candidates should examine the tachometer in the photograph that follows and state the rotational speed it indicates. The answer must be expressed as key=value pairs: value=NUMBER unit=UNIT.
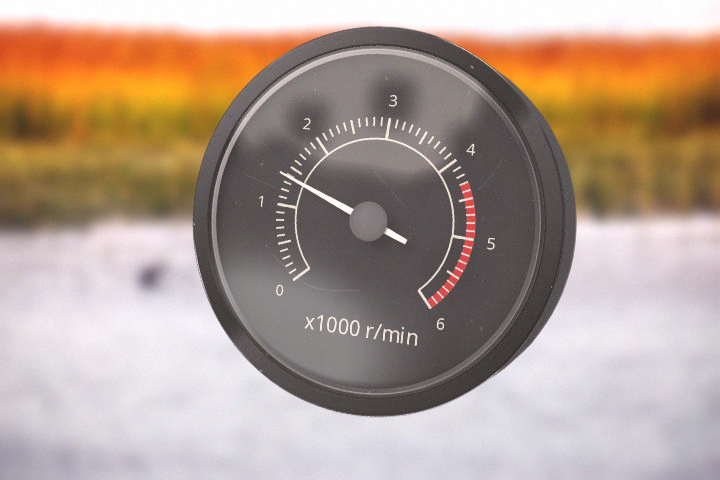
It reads value=1400 unit=rpm
